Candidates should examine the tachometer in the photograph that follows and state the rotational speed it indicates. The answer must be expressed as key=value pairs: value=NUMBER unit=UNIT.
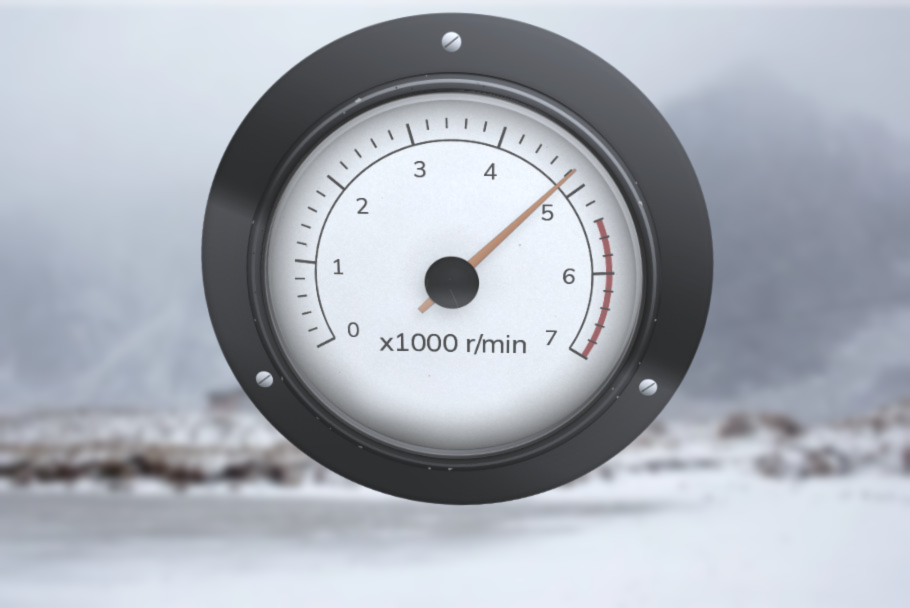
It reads value=4800 unit=rpm
